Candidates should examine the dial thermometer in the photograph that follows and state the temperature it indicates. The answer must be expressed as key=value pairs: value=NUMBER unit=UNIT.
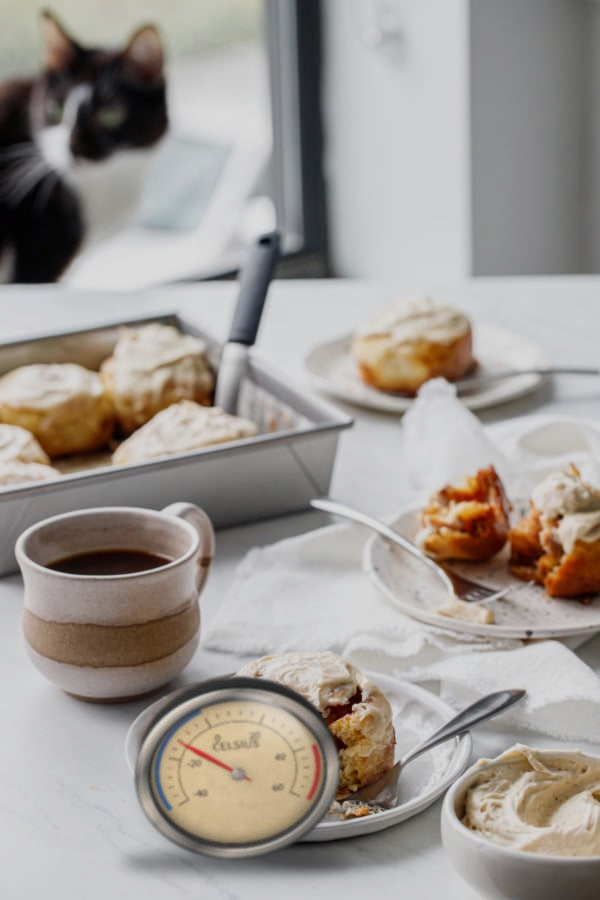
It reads value=-12 unit=°C
